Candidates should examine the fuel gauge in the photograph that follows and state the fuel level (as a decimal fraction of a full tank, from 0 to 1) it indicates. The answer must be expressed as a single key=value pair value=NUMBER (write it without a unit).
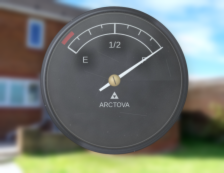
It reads value=1
